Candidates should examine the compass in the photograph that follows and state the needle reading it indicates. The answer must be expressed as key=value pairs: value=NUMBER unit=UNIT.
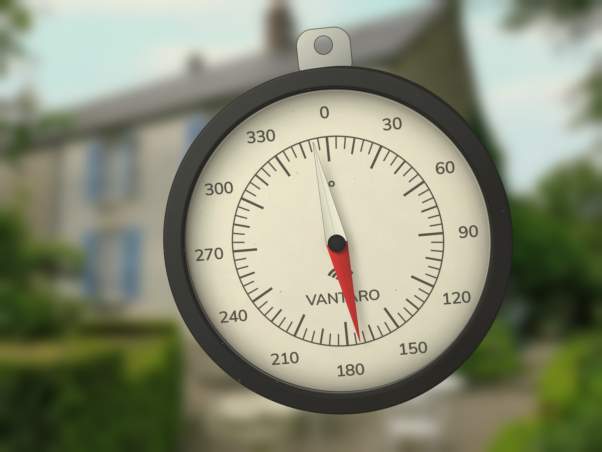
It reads value=172.5 unit=°
